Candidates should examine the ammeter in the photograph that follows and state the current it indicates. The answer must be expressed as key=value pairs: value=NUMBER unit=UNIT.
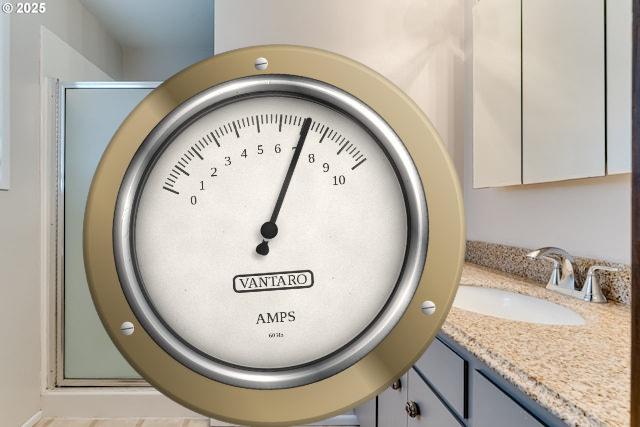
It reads value=7.2 unit=A
